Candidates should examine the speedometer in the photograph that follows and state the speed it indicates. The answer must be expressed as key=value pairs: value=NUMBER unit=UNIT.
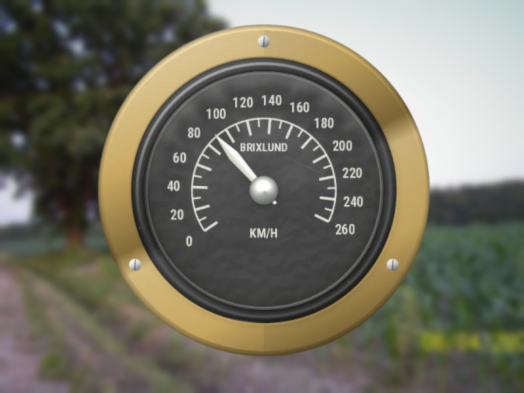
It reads value=90 unit=km/h
